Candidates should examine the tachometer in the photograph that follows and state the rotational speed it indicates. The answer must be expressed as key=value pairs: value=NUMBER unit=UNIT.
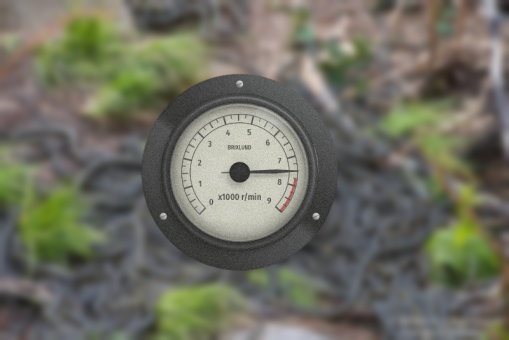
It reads value=7500 unit=rpm
